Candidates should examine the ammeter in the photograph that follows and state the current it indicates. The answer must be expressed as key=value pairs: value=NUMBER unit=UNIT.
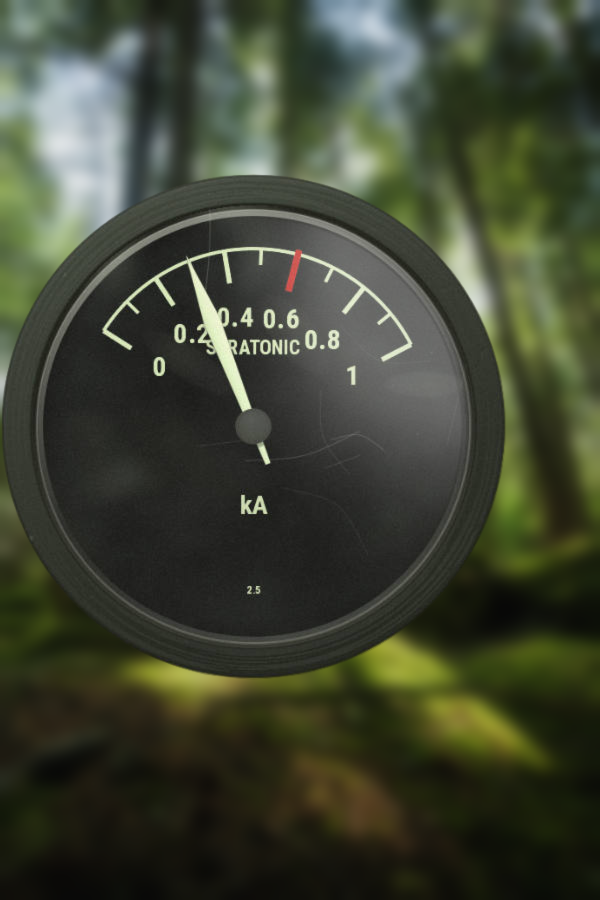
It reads value=0.3 unit=kA
